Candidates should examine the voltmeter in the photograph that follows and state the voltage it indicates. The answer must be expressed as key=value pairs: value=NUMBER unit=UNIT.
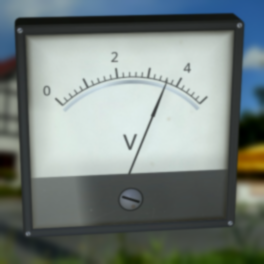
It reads value=3.6 unit=V
